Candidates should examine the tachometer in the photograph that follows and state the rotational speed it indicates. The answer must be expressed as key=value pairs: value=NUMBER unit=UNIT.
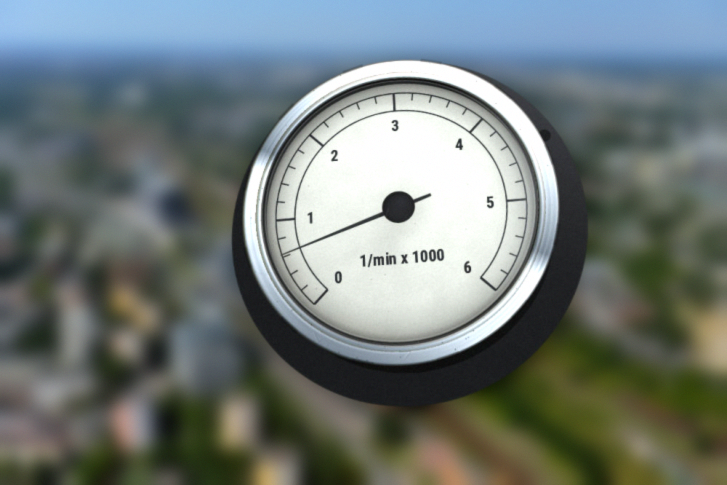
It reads value=600 unit=rpm
